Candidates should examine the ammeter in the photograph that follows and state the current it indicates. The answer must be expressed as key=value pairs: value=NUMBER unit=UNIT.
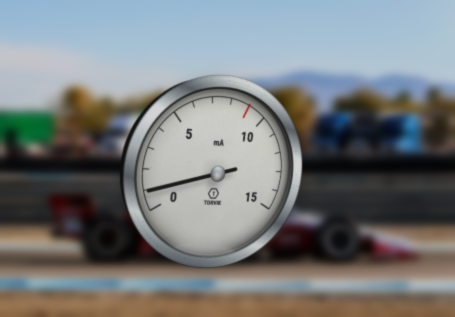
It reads value=1 unit=mA
